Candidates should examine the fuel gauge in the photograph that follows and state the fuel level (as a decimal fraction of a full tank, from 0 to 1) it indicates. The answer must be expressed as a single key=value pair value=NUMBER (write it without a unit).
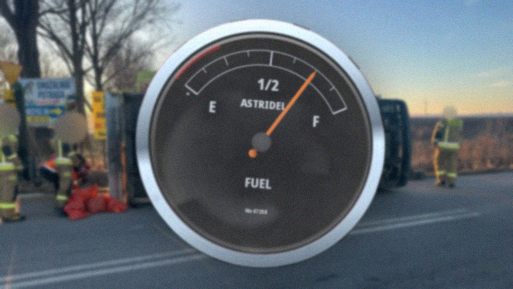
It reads value=0.75
